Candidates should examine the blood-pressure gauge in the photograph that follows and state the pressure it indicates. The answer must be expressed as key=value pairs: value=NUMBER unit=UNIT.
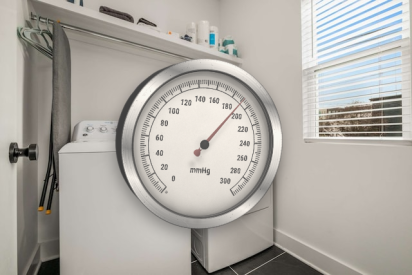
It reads value=190 unit=mmHg
